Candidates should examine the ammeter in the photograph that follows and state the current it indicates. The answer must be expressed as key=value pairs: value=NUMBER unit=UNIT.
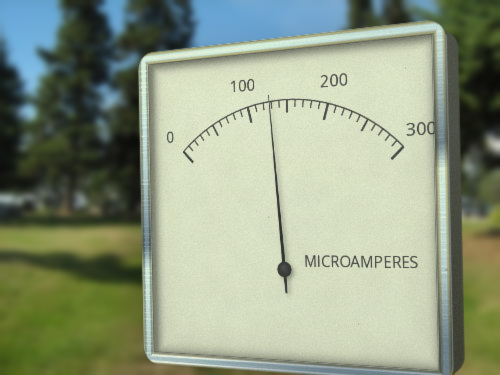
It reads value=130 unit=µA
